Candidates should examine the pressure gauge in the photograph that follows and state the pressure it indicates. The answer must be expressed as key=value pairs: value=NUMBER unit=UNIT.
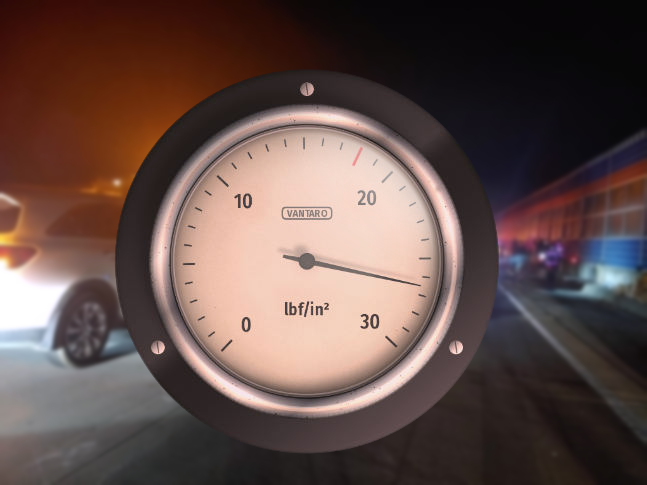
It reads value=26.5 unit=psi
